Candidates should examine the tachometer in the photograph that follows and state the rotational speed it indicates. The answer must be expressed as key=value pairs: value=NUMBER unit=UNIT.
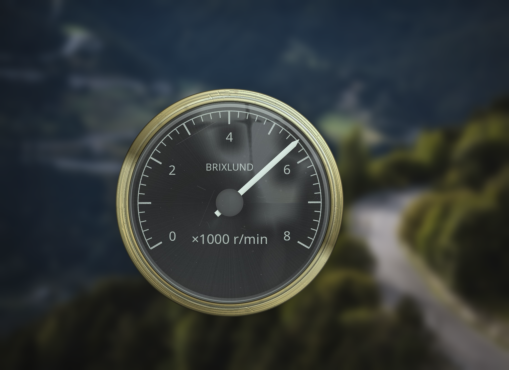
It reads value=5600 unit=rpm
